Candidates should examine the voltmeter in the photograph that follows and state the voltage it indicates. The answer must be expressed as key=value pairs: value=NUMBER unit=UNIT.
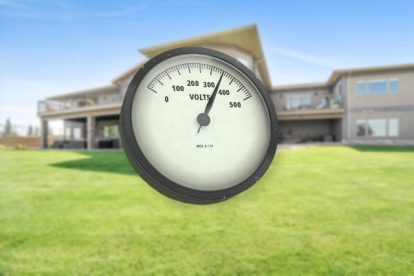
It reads value=350 unit=V
